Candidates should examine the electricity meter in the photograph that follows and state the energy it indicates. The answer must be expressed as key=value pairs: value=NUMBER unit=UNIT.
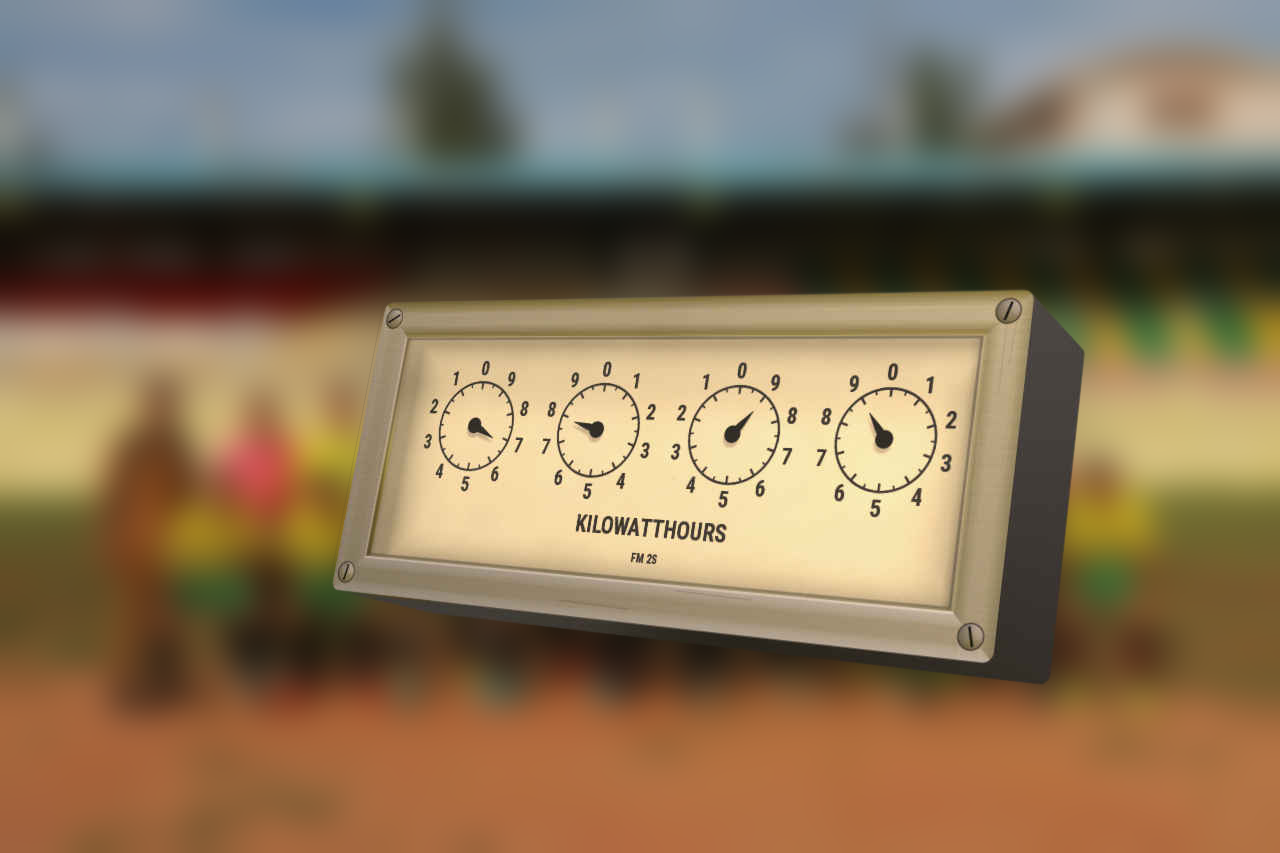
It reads value=6789 unit=kWh
